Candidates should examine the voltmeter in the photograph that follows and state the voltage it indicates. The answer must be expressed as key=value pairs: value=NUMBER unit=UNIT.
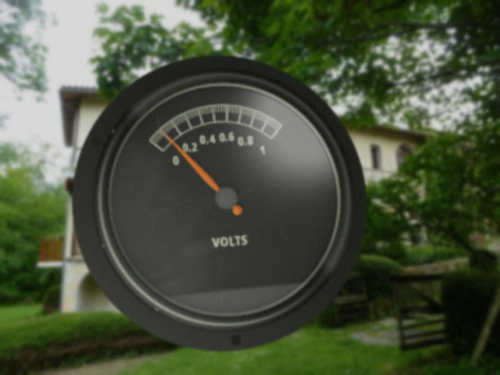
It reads value=0.1 unit=V
